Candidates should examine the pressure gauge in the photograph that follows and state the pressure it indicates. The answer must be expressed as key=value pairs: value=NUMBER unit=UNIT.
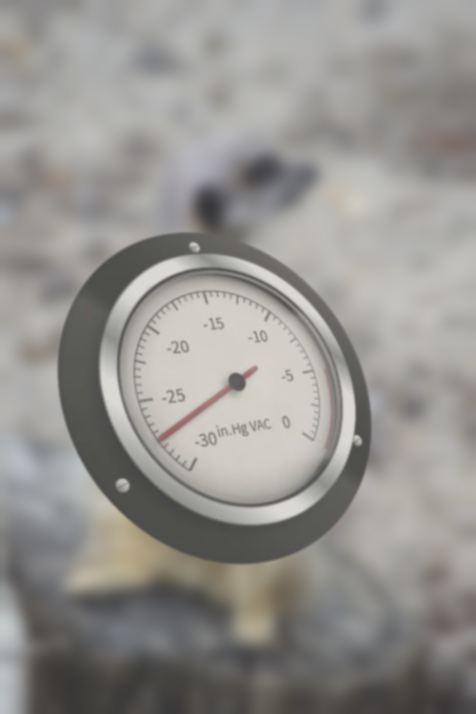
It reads value=-27.5 unit=inHg
